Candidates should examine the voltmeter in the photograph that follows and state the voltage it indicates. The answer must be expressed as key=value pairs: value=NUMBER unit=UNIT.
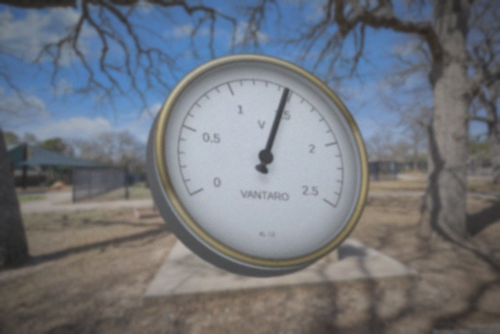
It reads value=1.45 unit=V
